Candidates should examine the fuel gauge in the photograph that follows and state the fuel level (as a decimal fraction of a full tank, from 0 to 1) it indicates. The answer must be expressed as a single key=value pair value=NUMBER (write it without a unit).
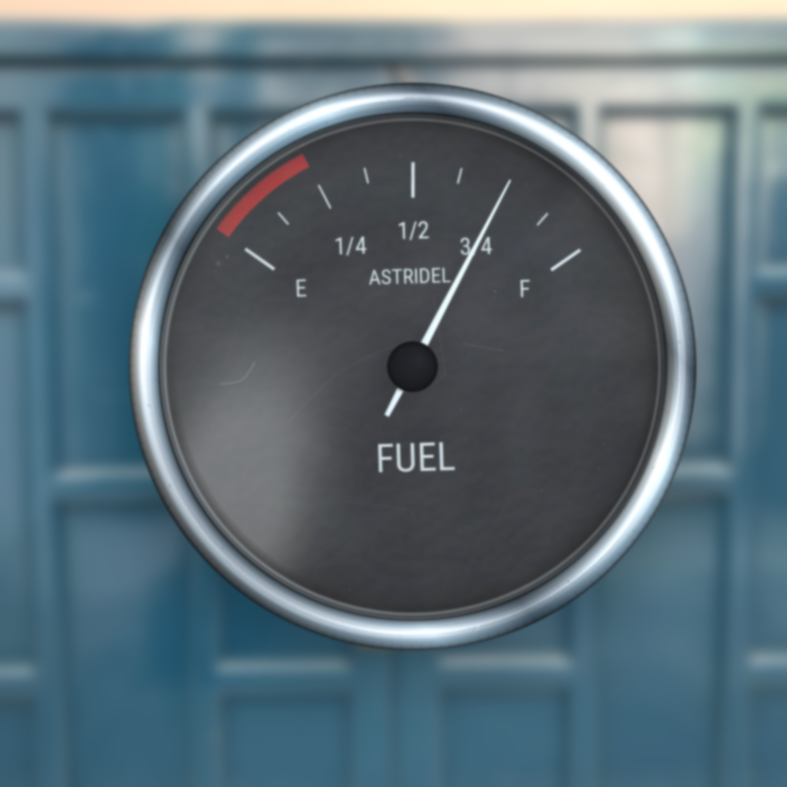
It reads value=0.75
